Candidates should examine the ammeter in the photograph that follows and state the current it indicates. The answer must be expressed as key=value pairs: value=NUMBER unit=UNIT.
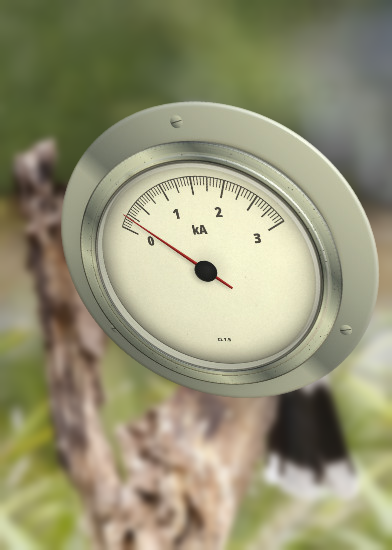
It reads value=0.25 unit=kA
